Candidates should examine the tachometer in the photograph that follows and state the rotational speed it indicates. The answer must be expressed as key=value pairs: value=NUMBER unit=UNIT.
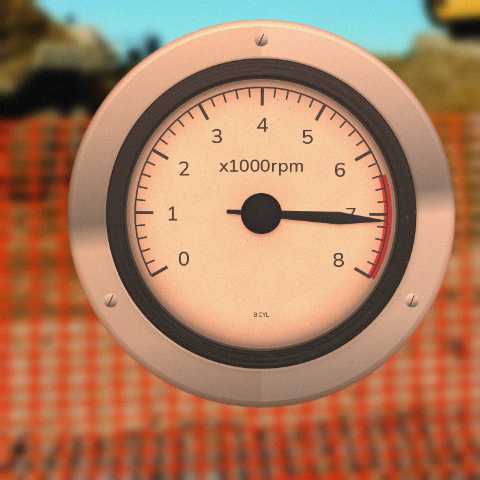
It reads value=7100 unit=rpm
